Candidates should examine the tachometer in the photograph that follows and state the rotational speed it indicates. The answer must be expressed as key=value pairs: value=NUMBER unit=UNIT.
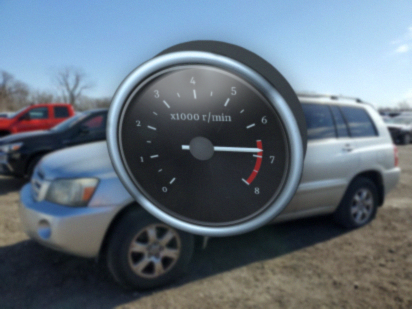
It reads value=6750 unit=rpm
